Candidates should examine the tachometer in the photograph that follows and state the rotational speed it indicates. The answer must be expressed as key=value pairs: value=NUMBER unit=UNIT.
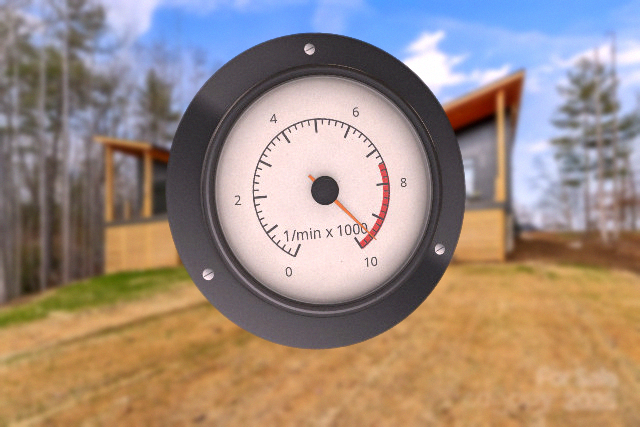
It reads value=9600 unit=rpm
